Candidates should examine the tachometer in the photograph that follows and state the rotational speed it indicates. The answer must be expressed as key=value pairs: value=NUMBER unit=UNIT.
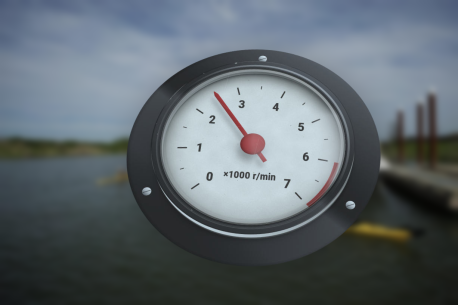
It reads value=2500 unit=rpm
